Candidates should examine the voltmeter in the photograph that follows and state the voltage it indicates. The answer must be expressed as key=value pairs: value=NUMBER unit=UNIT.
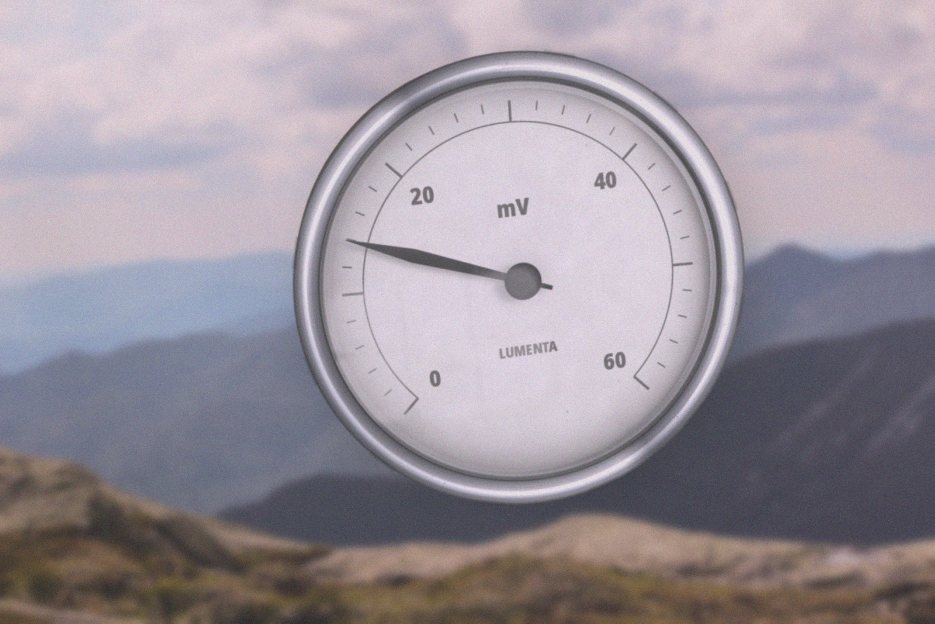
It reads value=14 unit=mV
